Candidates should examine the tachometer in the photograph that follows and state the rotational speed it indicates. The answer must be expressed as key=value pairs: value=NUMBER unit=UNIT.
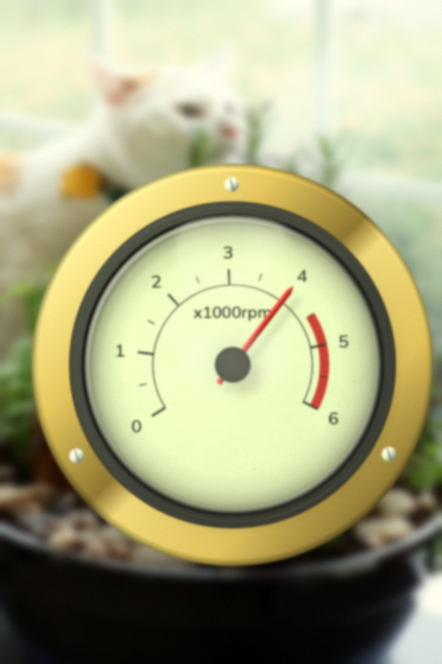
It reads value=4000 unit=rpm
